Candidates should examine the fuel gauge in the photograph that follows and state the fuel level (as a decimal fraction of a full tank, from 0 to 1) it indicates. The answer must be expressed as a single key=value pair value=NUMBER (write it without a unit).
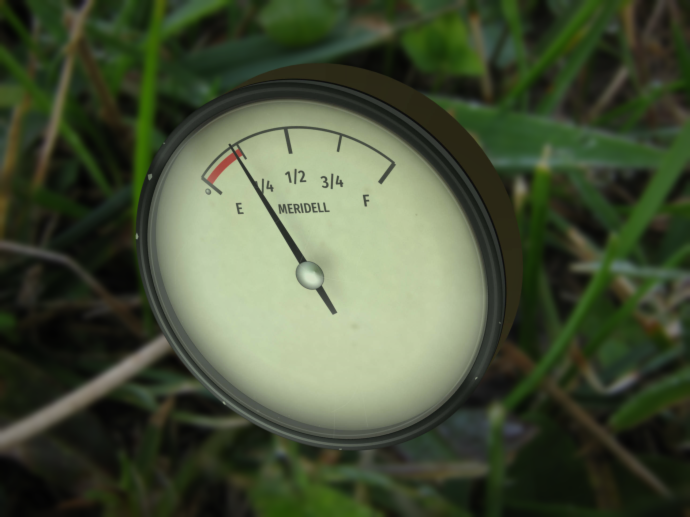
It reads value=0.25
